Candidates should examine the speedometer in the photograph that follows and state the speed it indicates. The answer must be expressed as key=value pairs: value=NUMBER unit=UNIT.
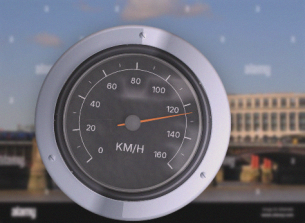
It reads value=125 unit=km/h
